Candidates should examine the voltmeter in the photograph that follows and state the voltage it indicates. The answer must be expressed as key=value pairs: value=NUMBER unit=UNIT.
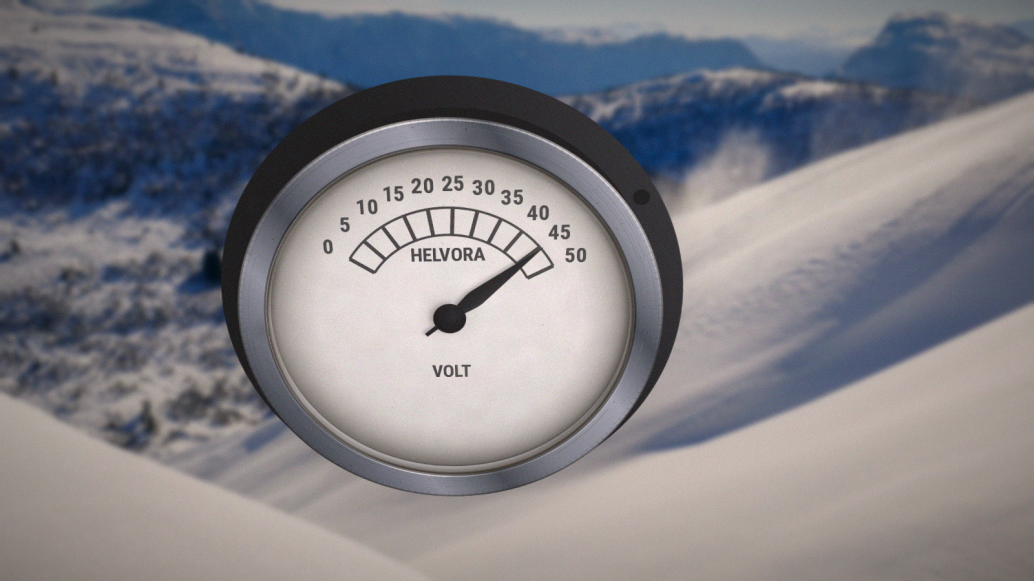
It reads value=45 unit=V
